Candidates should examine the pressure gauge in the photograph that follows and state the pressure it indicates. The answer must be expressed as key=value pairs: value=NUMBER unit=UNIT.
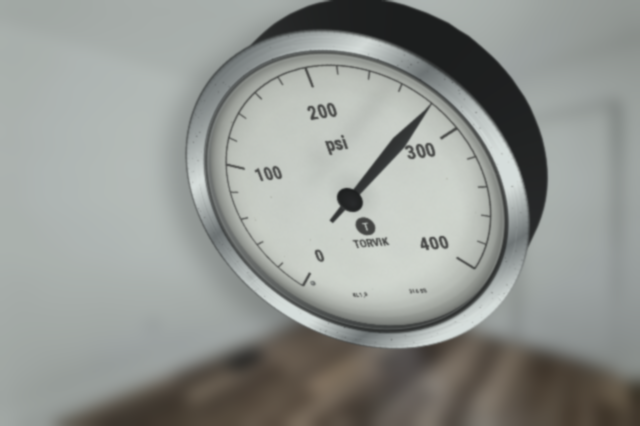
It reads value=280 unit=psi
